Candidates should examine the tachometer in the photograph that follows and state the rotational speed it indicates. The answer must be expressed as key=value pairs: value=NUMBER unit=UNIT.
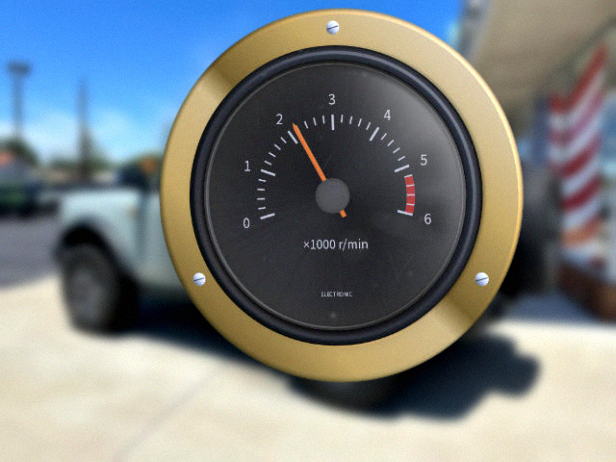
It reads value=2200 unit=rpm
